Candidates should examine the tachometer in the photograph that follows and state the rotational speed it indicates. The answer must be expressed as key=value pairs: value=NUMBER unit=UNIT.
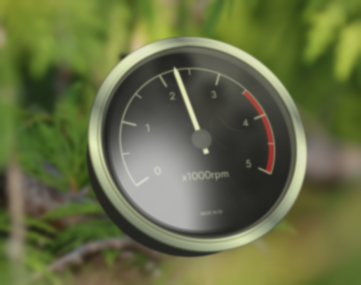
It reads value=2250 unit=rpm
